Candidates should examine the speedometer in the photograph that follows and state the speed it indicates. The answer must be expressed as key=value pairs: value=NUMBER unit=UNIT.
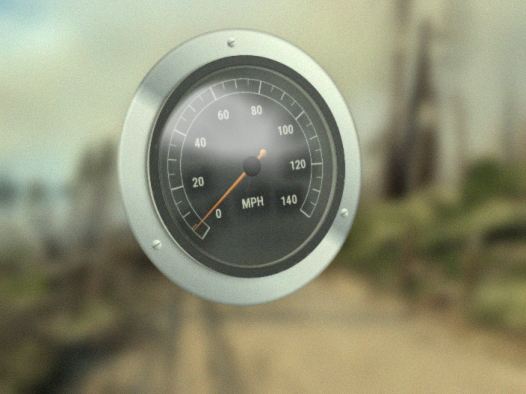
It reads value=5 unit=mph
